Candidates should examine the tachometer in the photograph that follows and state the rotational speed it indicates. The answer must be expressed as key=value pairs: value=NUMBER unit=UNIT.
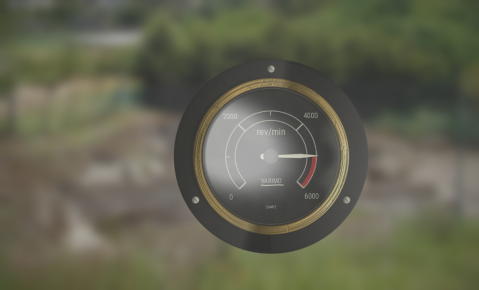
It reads value=5000 unit=rpm
